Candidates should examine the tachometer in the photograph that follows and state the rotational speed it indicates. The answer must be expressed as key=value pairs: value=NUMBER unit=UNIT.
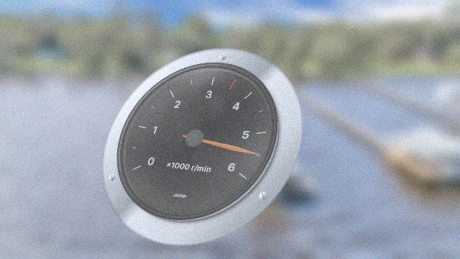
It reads value=5500 unit=rpm
